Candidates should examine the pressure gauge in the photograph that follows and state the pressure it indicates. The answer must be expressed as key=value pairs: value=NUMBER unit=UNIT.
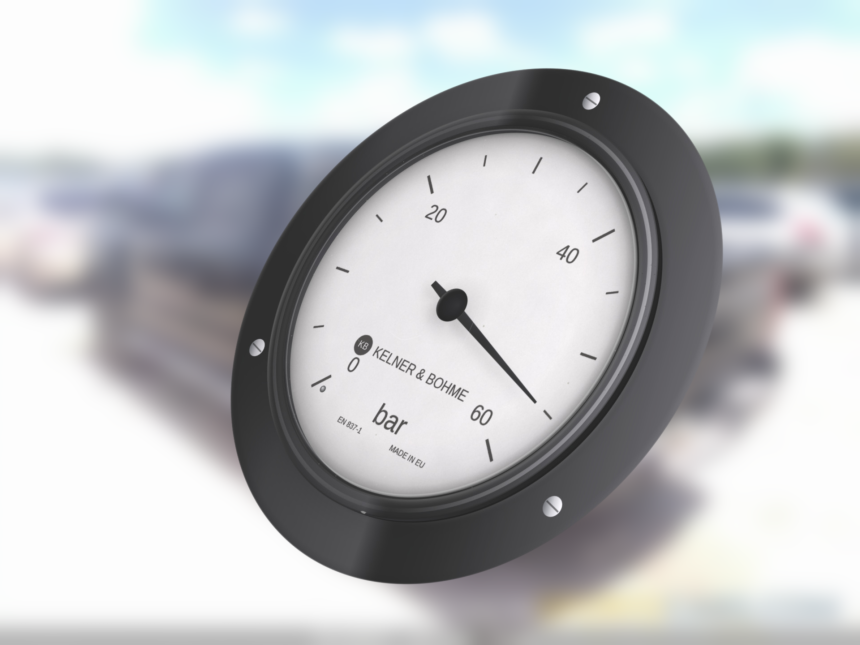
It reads value=55 unit=bar
